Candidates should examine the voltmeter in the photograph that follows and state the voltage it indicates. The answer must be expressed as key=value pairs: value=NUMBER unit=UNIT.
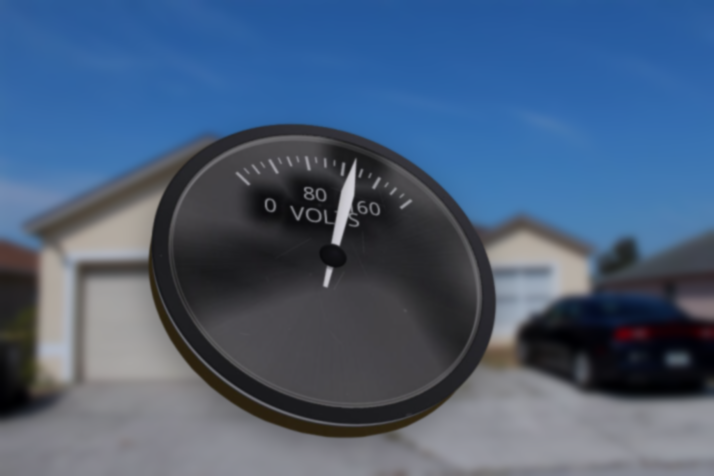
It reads value=130 unit=V
